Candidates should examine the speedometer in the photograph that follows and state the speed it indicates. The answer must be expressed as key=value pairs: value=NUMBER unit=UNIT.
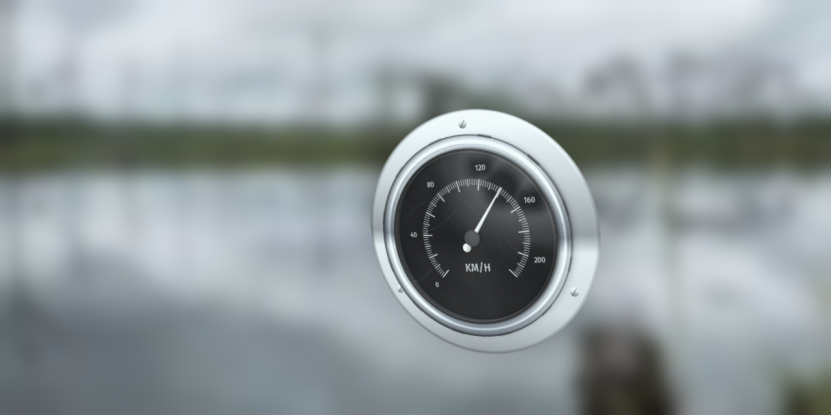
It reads value=140 unit=km/h
